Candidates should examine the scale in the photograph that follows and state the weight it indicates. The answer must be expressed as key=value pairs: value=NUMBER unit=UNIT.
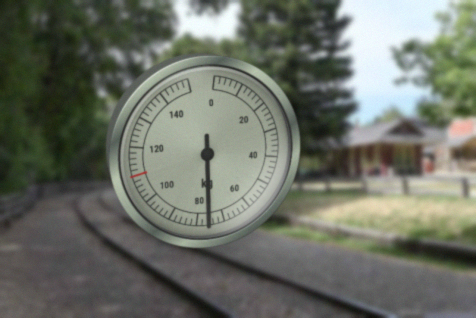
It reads value=76 unit=kg
